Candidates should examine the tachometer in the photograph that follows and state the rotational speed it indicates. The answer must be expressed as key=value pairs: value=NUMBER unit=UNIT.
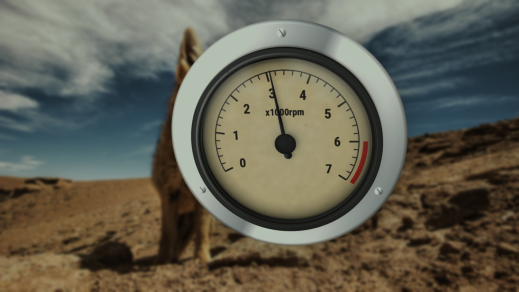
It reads value=3100 unit=rpm
